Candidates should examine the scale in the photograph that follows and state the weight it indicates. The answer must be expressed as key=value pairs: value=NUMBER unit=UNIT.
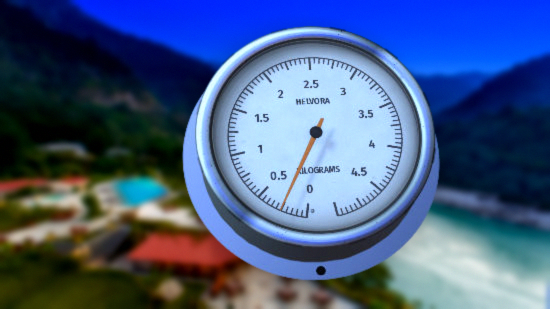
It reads value=0.25 unit=kg
